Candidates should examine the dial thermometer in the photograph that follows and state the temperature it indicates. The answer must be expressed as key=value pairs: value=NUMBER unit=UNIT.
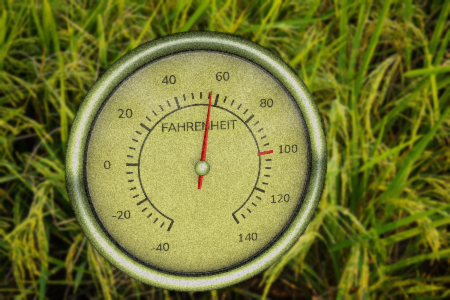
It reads value=56 unit=°F
